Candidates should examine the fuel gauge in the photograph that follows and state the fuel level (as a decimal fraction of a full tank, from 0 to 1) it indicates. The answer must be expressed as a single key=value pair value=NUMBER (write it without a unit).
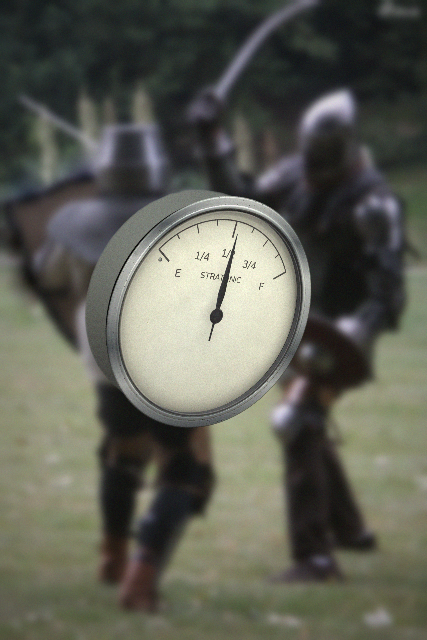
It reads value=0.5
